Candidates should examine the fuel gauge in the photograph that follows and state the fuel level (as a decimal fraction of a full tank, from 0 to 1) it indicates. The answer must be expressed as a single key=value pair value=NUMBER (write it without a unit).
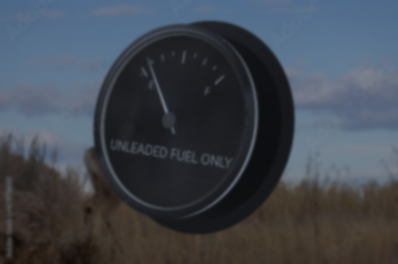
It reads value=0.125
